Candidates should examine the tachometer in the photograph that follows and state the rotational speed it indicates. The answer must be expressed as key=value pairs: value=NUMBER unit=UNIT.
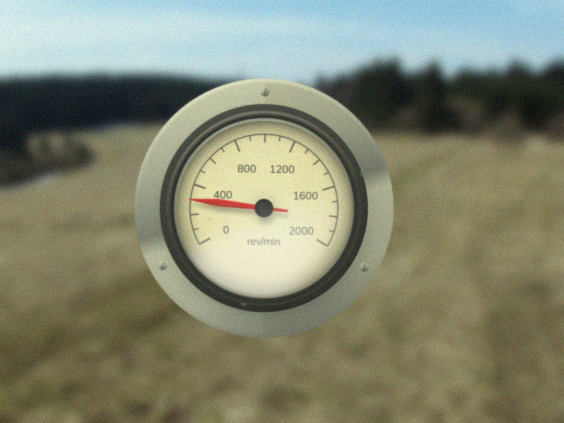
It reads value=300 unit=rpm
